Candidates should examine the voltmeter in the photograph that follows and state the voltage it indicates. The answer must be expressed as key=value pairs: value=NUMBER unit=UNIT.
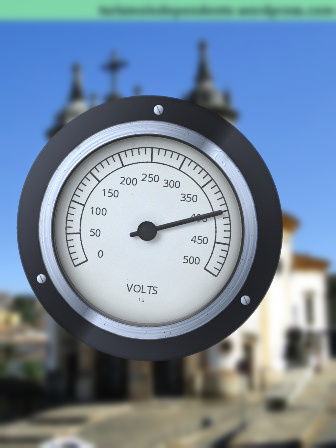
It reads value=400 unit=V
